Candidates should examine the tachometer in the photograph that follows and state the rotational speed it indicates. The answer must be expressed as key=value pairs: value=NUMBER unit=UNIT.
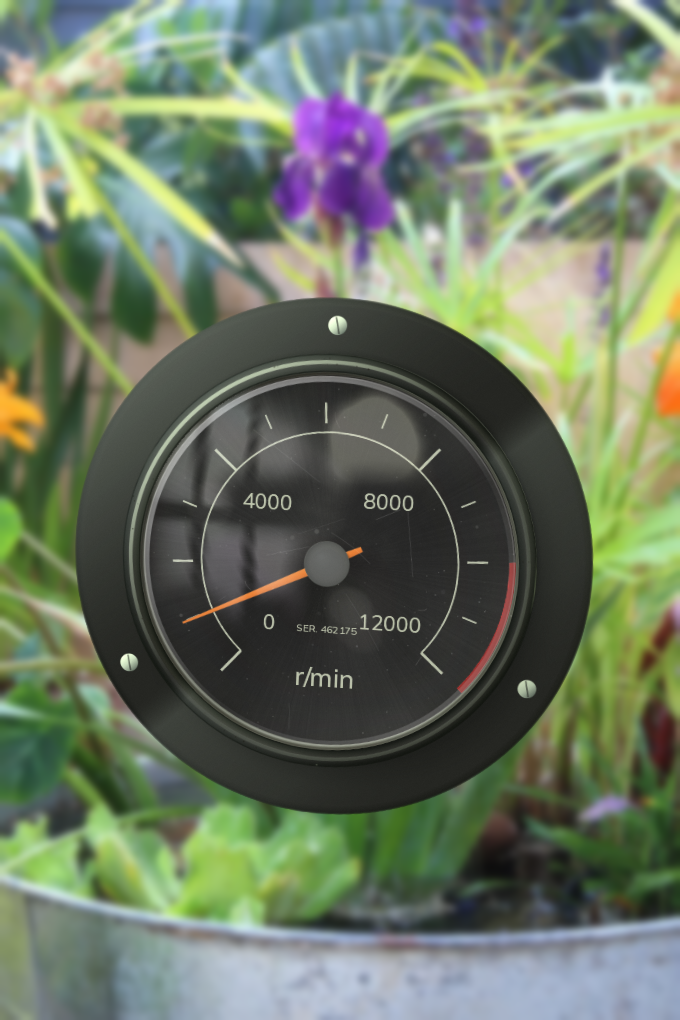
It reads value=1000 unit=rpm
